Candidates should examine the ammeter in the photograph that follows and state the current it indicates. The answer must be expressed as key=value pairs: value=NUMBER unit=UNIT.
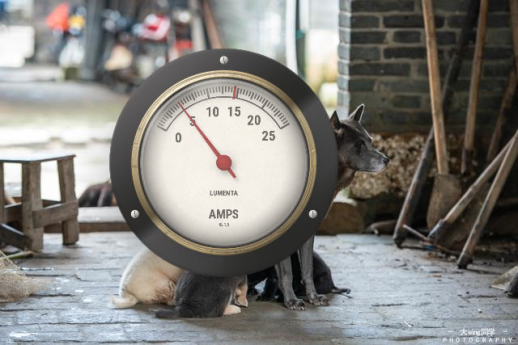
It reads value=5 unit=A
